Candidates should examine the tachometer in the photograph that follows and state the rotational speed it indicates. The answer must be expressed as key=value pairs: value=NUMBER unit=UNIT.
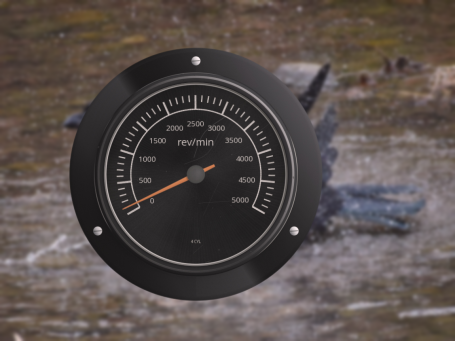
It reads value=100 unit=rpm
